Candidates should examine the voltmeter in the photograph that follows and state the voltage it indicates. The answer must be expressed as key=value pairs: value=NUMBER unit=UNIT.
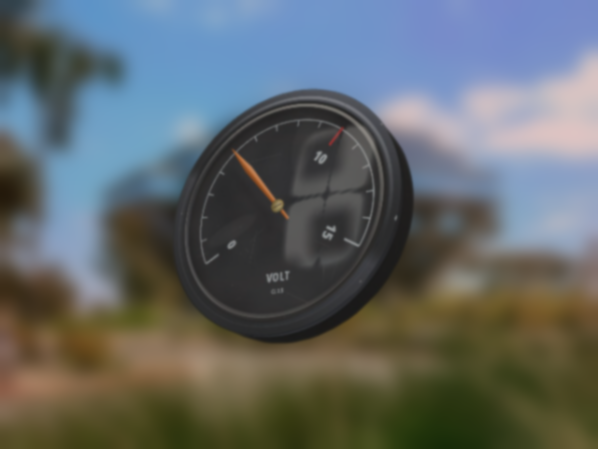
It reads value=5 unit=V
